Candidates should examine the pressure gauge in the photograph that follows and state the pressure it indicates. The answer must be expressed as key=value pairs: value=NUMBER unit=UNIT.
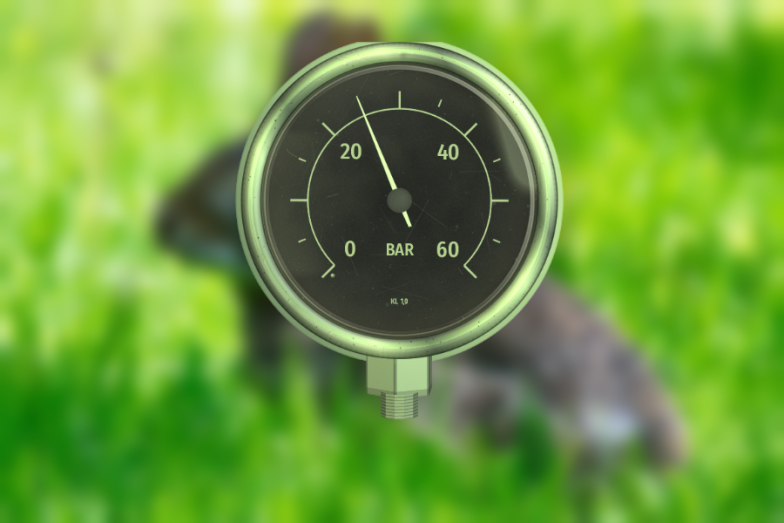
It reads value=25 unit=bar
